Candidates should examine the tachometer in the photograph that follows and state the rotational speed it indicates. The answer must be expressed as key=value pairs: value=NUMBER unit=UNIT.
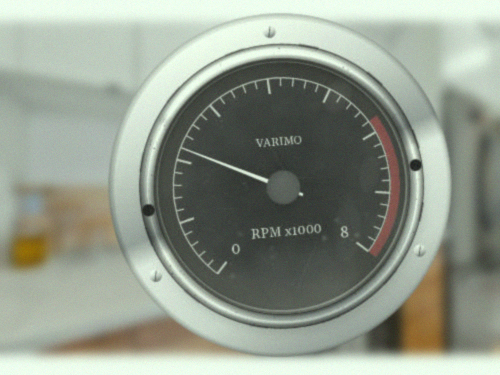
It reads value=2200 unit=rpm
